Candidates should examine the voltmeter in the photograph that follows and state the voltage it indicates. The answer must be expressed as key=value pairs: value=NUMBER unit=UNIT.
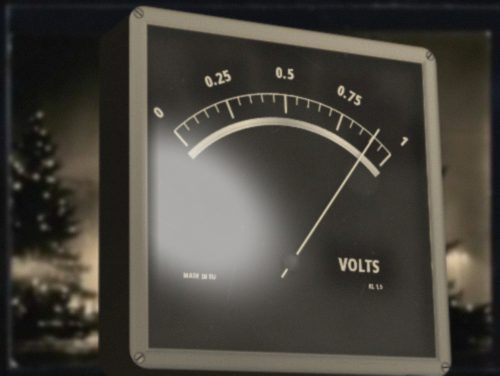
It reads value=0.9 unit=V
